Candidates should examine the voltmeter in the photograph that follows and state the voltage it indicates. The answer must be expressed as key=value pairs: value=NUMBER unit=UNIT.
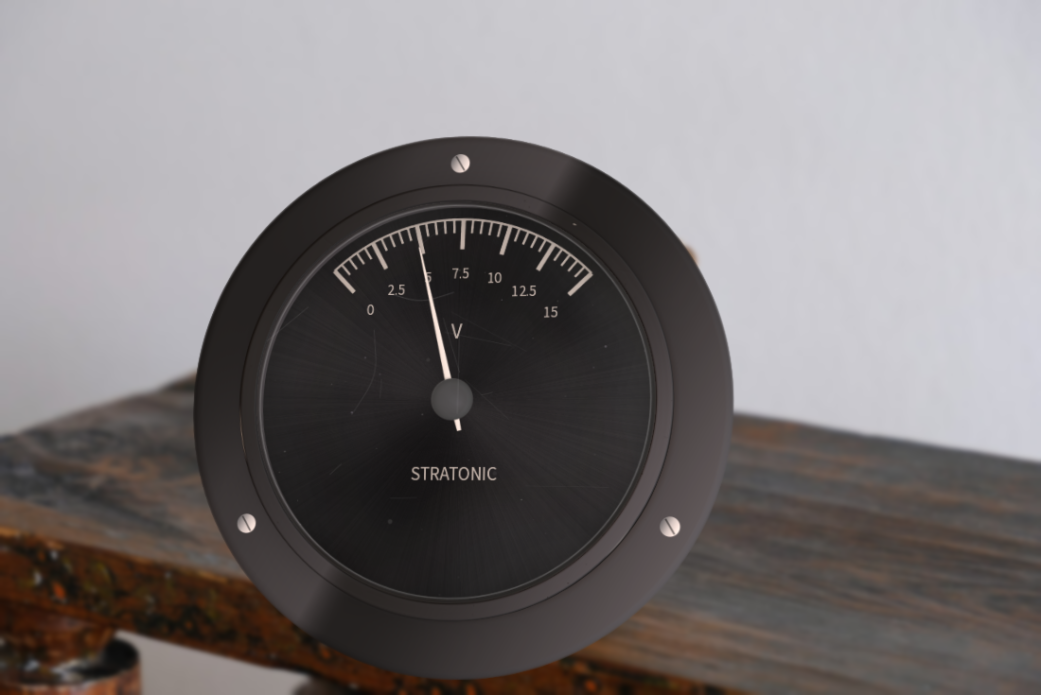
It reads value=5 unit=V
